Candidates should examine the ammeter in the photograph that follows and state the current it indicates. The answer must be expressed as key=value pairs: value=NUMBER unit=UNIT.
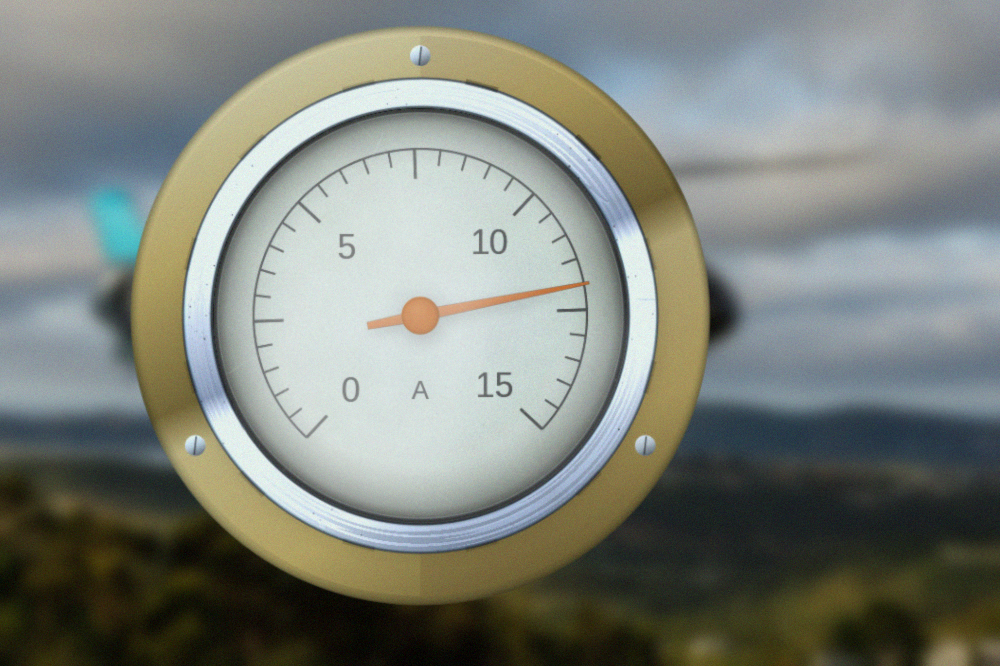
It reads value=12 unit=A
